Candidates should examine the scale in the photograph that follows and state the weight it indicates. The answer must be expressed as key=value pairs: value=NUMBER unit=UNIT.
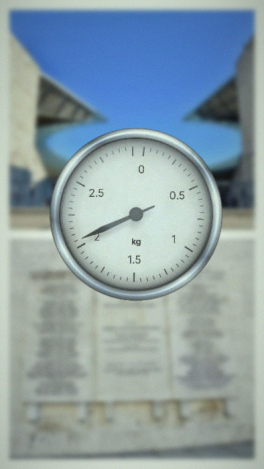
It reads value=2.05 unit=kg
